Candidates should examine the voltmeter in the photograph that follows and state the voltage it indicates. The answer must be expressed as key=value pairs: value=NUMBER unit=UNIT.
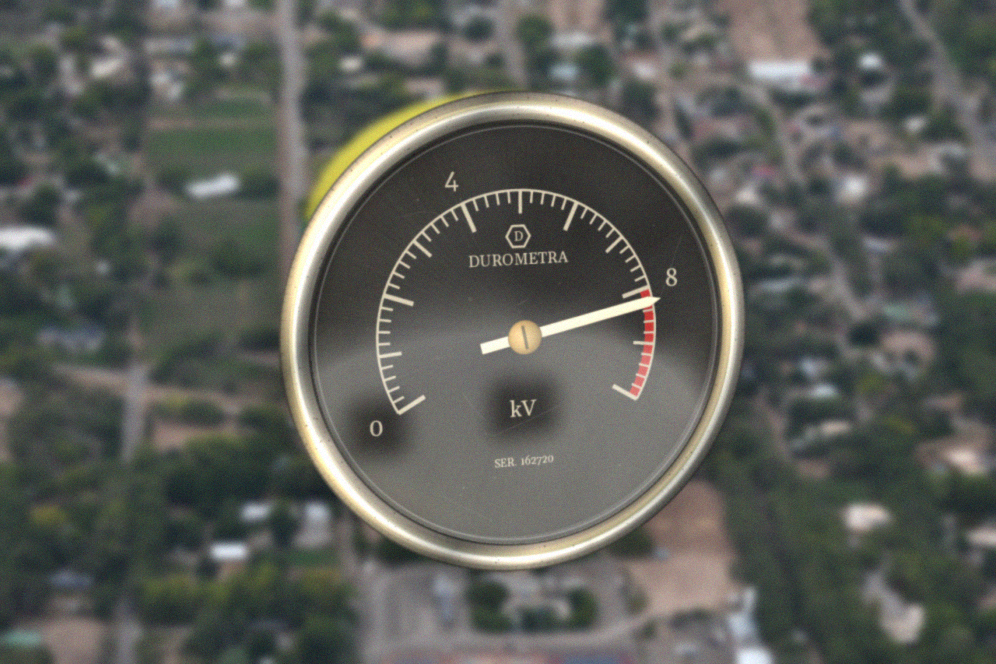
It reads value=8.2 unit=kV
